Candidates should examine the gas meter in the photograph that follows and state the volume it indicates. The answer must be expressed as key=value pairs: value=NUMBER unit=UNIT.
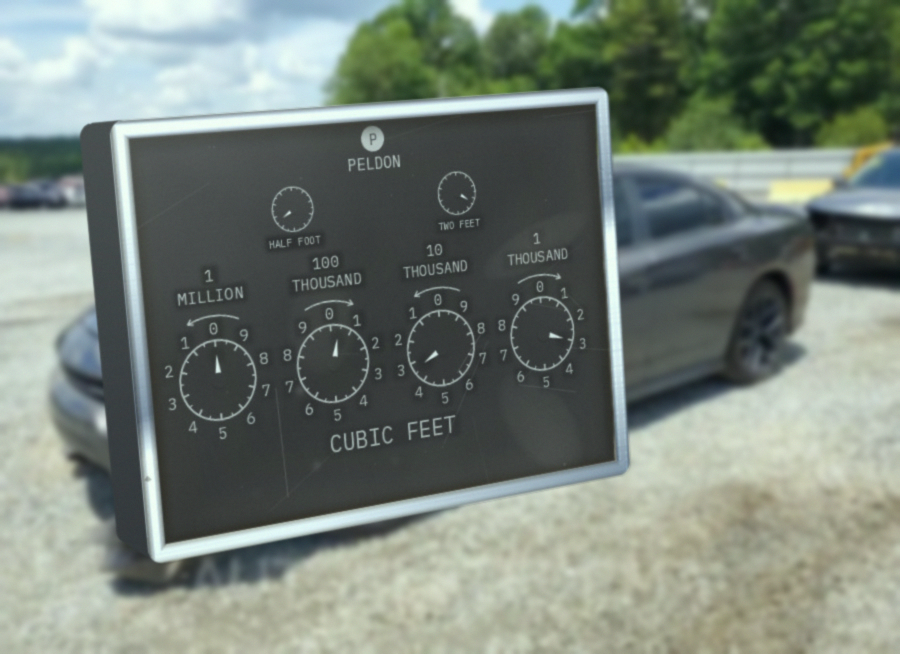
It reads value=3300 unit=ft³
